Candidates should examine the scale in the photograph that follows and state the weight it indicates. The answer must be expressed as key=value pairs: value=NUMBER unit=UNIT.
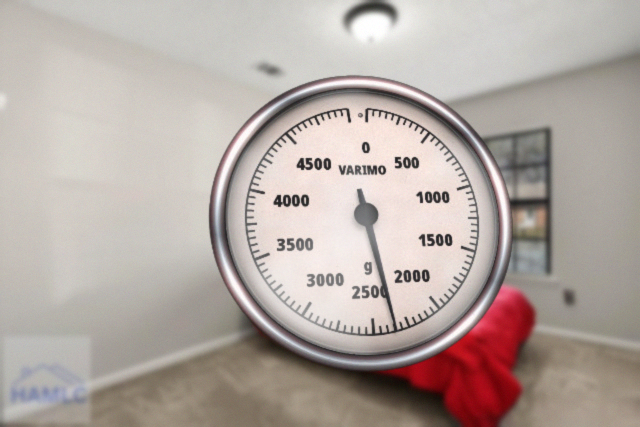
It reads value=2350 unit=g
